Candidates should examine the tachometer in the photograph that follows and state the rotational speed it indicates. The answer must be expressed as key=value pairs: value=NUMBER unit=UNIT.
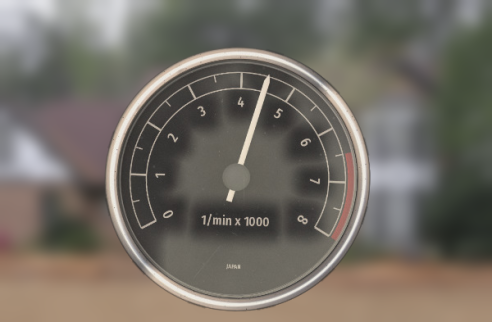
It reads value=4500 unit=rpm
